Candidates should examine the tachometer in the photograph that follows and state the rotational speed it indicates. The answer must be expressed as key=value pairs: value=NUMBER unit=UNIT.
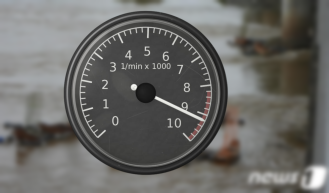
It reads value=9200 unit=rpm
